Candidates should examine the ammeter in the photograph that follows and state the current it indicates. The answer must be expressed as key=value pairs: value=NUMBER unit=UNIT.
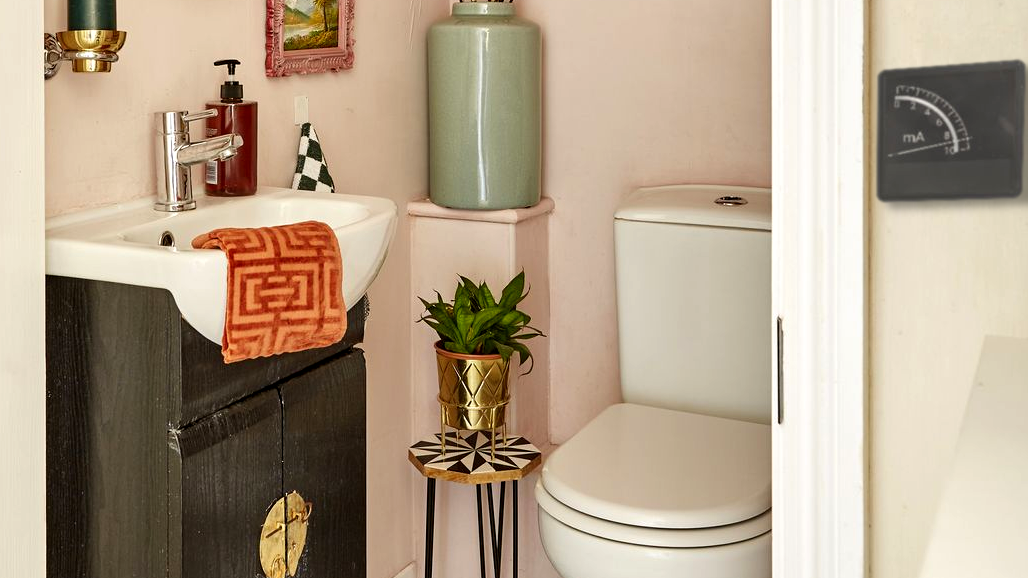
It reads value=9 unit=mA
